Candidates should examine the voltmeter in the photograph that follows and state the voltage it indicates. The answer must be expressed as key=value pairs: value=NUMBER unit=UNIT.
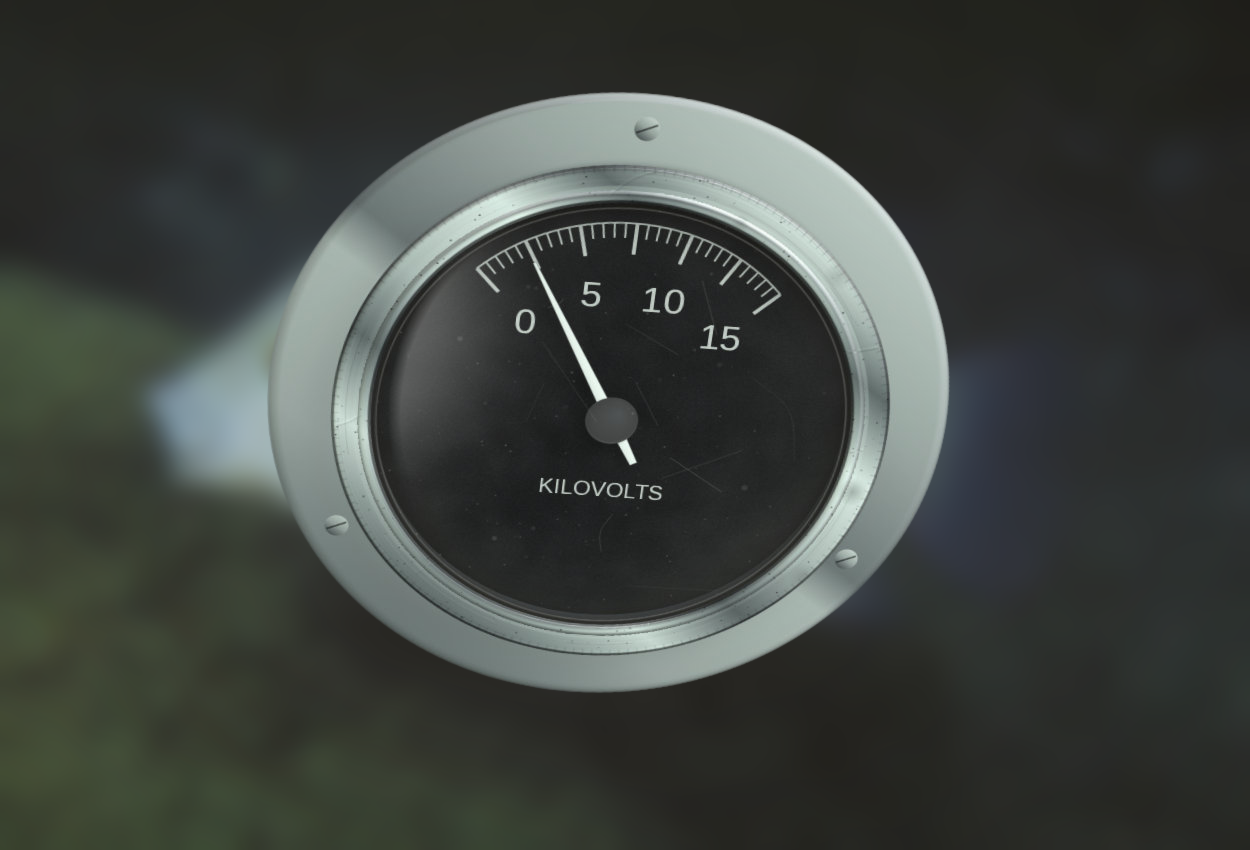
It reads value=2.5 unit=kV
